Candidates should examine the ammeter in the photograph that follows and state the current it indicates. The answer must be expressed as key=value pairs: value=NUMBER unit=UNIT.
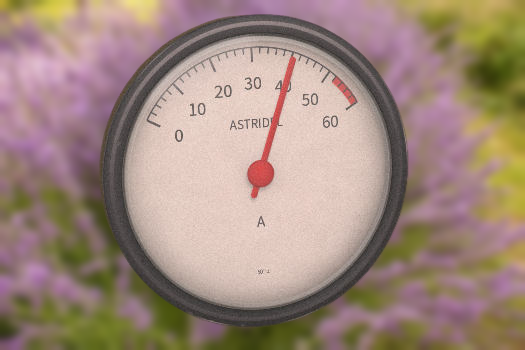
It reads value=40 unit=A
